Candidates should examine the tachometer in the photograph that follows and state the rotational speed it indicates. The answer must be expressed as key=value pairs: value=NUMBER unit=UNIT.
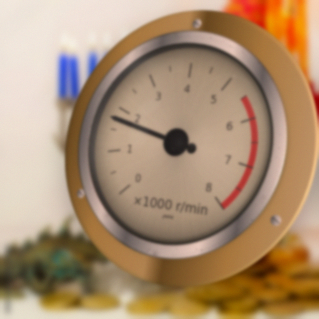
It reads value=1750 unit=rpm
